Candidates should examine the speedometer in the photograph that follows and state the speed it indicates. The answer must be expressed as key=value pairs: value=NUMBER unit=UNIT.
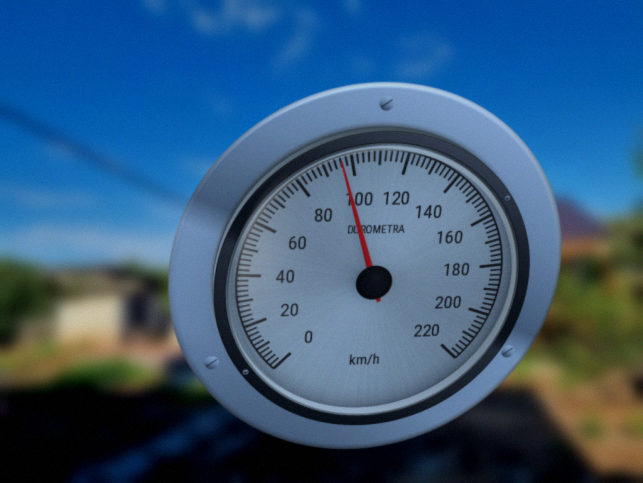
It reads value=96 unit=km/h
